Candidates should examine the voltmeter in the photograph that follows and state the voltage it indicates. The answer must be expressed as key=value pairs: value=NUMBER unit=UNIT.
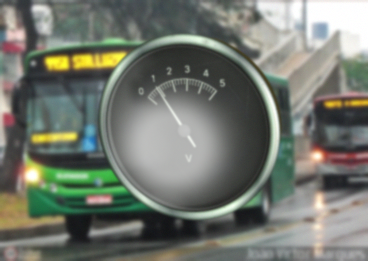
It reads value=1 unit=V
